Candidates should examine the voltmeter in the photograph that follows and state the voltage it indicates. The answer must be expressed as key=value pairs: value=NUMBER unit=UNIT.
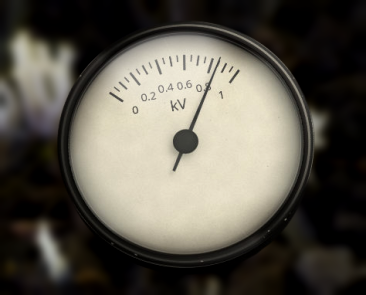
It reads value=0.85 unit=kV
